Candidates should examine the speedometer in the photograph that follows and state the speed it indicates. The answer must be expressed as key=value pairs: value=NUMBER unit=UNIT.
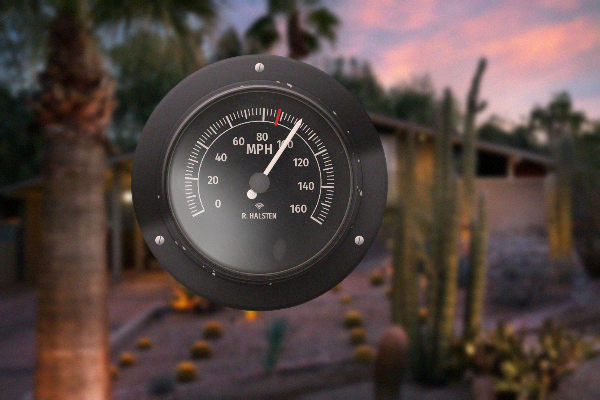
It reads value=100 unit=mph
